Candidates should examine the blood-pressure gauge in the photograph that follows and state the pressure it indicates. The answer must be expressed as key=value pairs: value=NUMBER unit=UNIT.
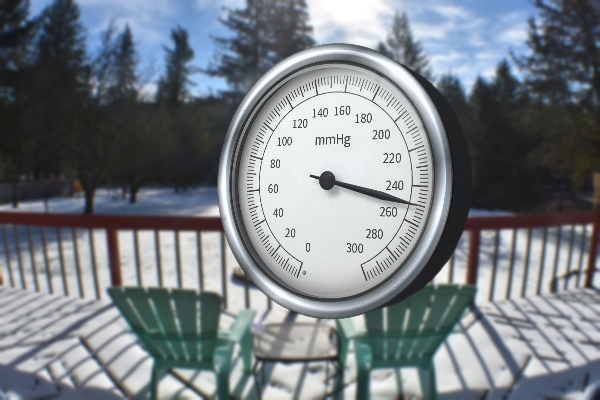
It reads value=250 unit=mmHg
